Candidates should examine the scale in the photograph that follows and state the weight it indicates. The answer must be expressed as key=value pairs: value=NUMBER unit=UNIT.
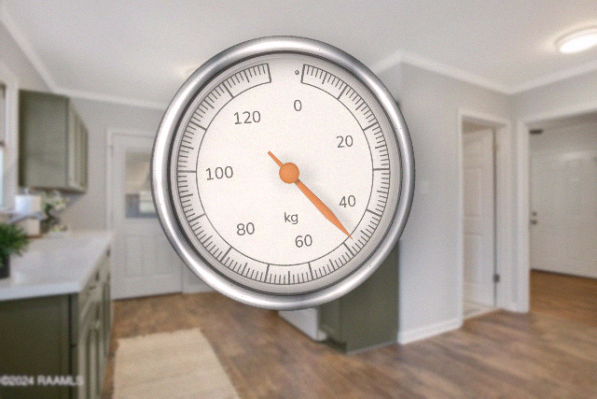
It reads value=48 unit=kg
